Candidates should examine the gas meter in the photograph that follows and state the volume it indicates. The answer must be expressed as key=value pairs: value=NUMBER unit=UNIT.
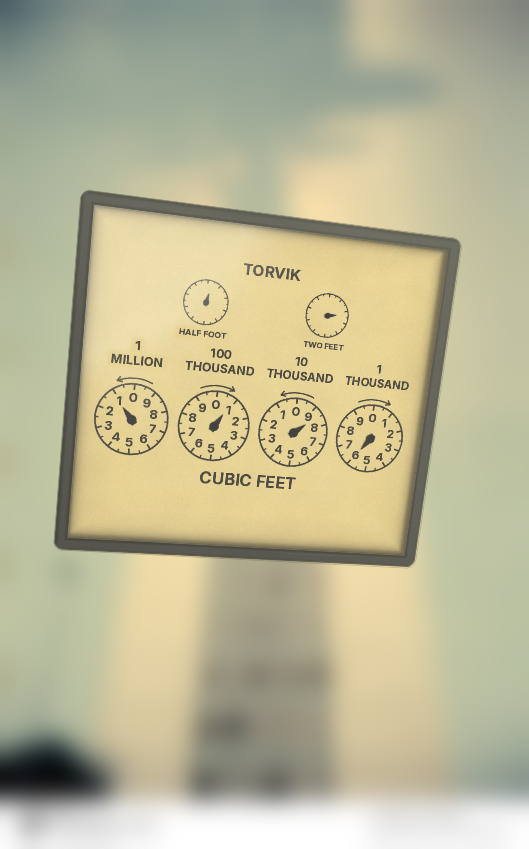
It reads value=108600 unit=ft³
